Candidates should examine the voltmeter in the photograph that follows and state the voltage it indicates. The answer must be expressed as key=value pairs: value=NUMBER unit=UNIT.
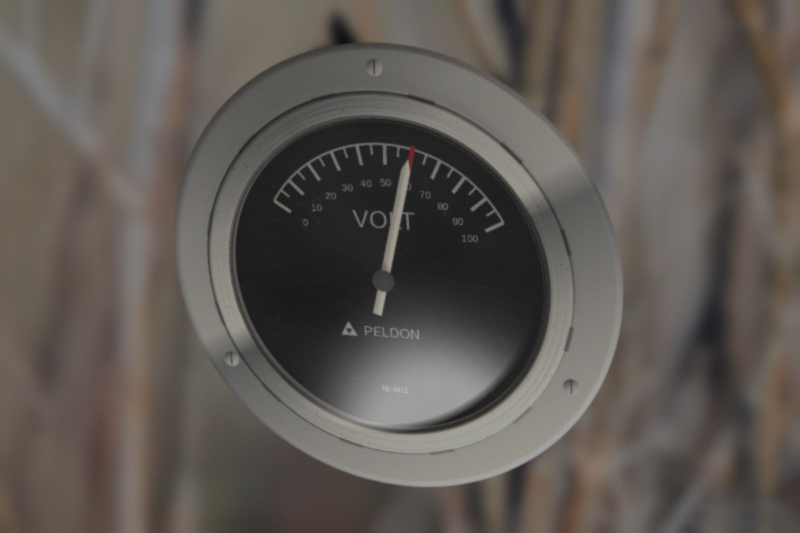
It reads value=60 unit=V
